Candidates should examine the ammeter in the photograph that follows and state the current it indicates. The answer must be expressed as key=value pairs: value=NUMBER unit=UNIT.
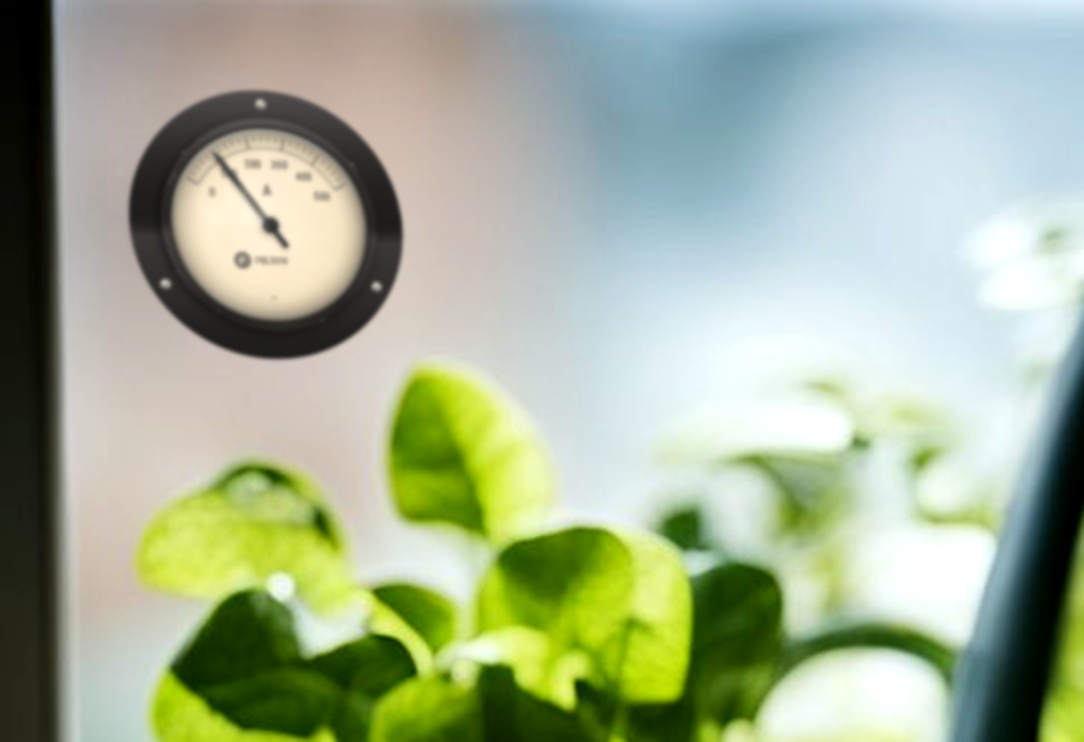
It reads value=100 unit=A
